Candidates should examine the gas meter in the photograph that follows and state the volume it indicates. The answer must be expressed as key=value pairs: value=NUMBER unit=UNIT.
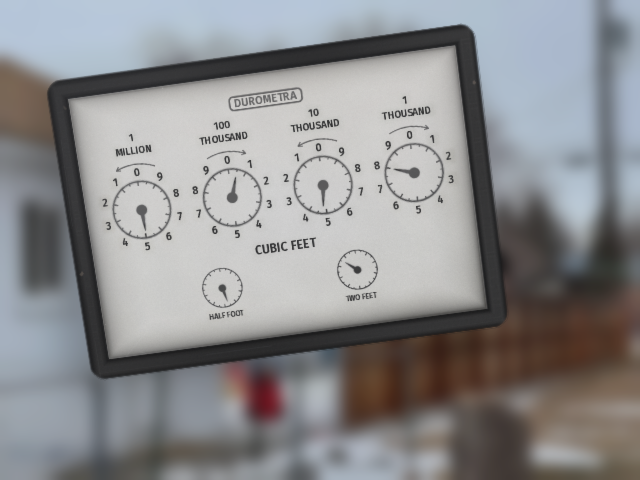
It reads value=504800 unit=ft³
